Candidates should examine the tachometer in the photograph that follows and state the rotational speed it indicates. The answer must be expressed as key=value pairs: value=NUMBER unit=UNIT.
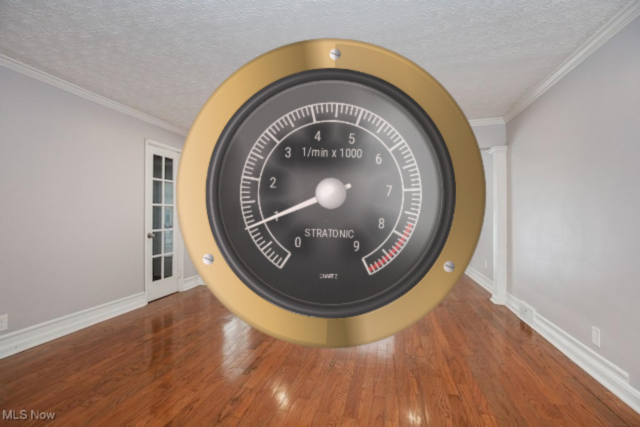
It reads value=1000 unit=rpm
